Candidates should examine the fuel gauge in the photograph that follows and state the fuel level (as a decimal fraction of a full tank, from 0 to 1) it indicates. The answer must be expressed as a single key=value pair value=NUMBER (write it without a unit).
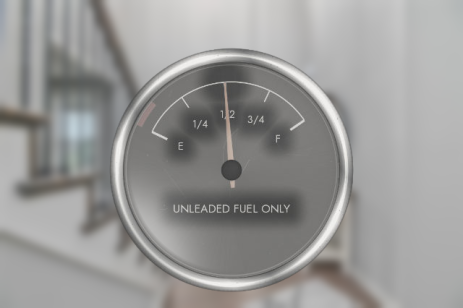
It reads value=0.5
